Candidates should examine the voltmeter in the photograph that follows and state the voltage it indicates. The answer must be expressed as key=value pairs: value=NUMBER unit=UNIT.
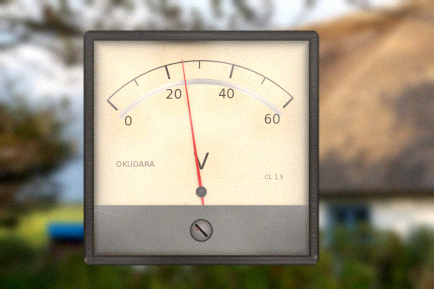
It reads value=25 unit=V
